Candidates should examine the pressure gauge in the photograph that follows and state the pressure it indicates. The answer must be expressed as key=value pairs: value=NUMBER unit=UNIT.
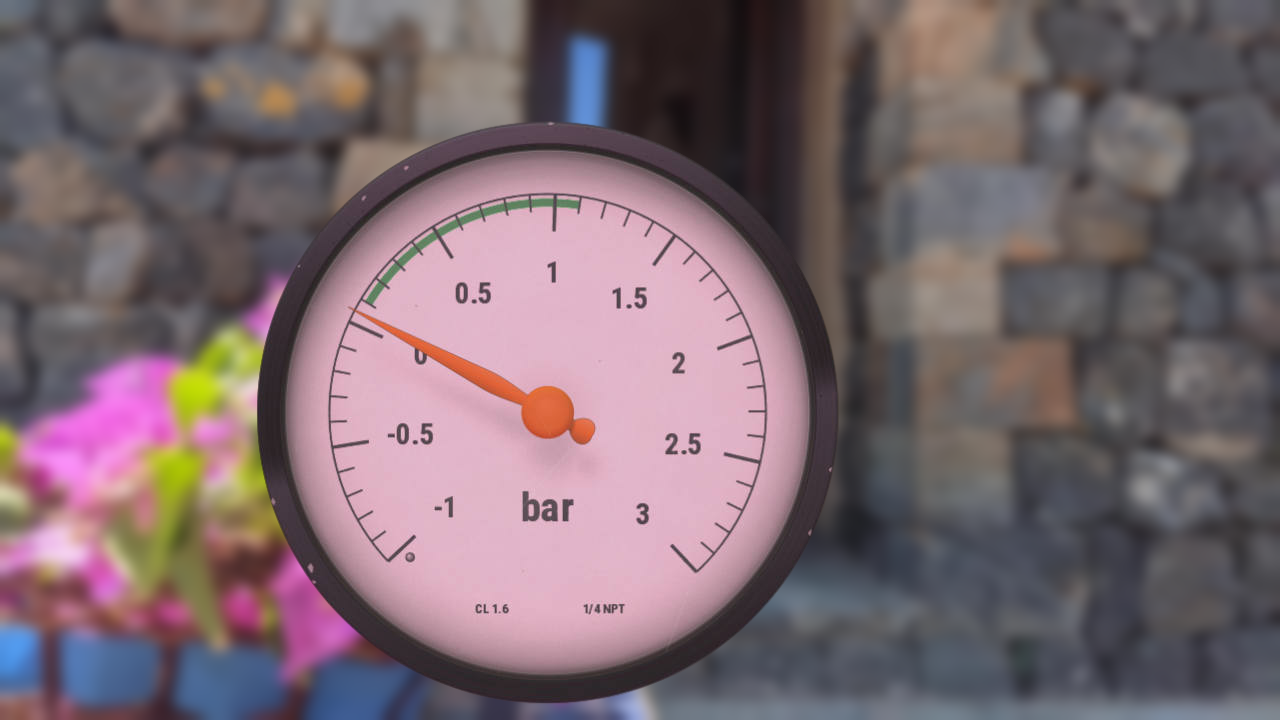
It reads value=0.05 unit=bar
